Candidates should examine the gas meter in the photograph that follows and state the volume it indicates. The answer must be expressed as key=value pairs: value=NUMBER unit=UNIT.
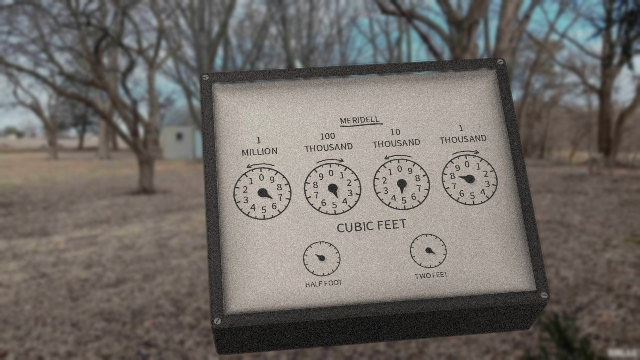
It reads value=644800 unit=ft³
